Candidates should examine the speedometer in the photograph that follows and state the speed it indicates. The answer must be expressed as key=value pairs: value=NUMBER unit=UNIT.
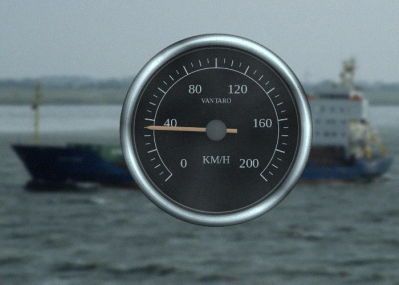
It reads value=35 unit=km/h
